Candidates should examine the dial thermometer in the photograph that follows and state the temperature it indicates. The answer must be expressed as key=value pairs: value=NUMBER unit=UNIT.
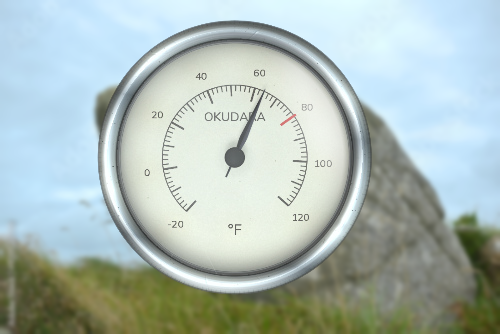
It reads value=64 unit=°F
